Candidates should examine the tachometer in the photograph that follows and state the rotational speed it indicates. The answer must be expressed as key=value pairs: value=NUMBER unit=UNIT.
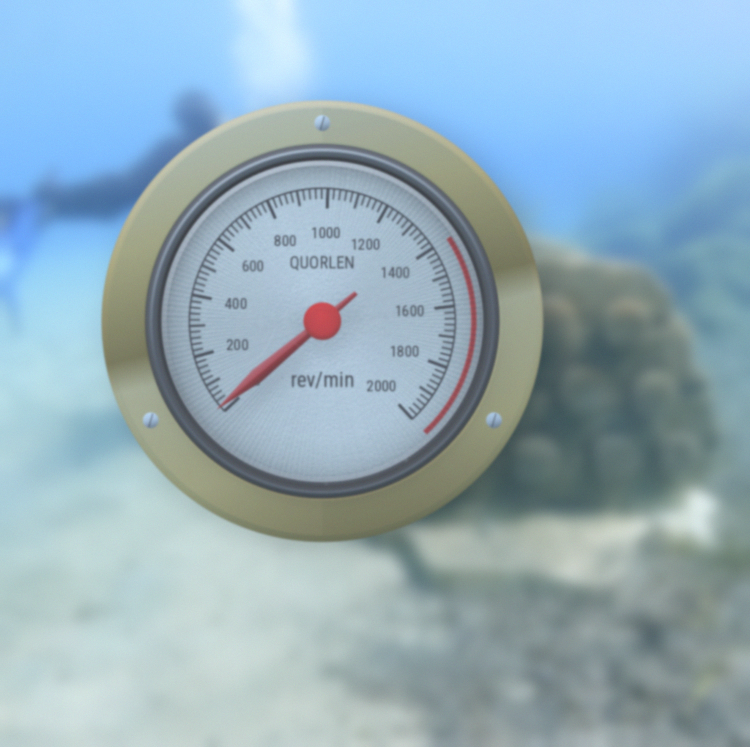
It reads value=20 unit=rpm
